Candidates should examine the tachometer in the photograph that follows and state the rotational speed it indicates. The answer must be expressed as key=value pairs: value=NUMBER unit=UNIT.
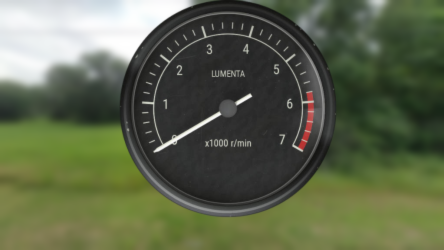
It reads value=0 unit=rpm
